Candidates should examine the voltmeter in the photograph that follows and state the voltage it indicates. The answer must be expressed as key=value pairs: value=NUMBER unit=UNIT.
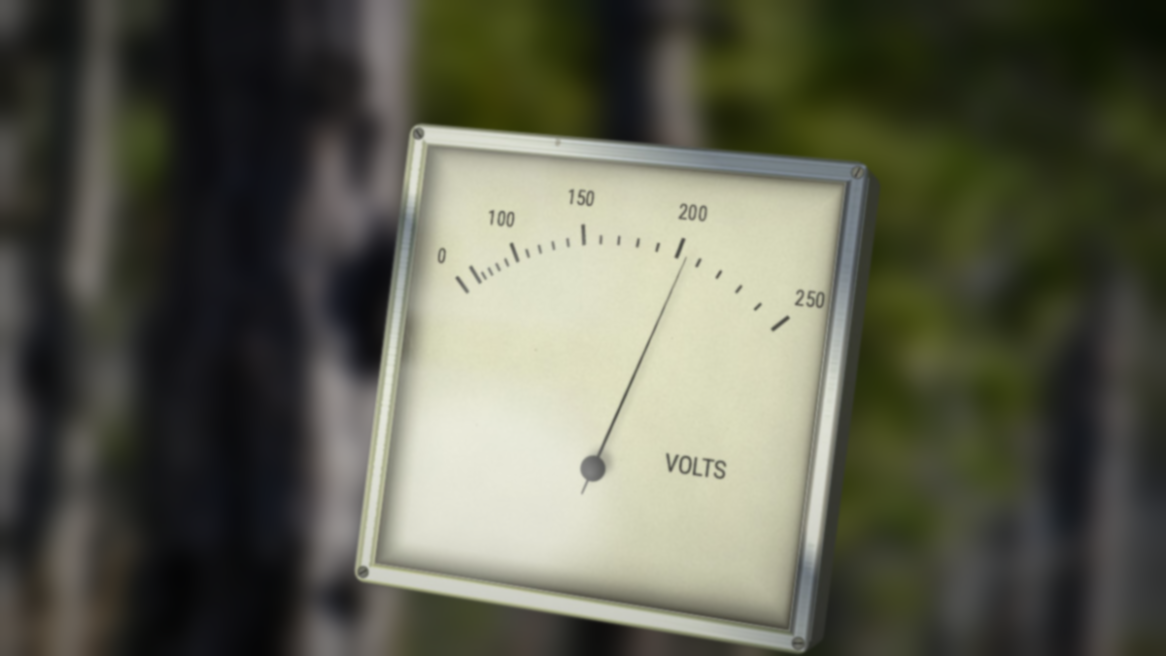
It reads value=205 unit=V
